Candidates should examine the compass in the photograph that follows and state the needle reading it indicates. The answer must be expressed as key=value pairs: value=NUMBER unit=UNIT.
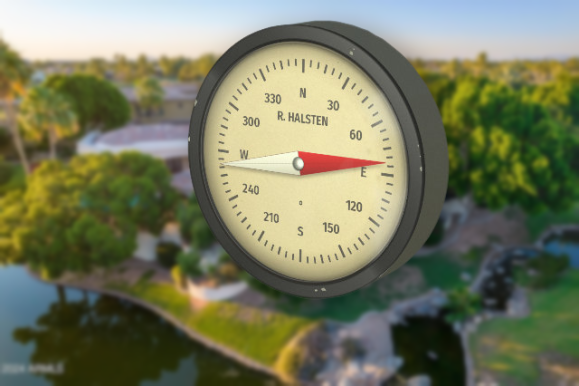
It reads value=82.5 unit=°
